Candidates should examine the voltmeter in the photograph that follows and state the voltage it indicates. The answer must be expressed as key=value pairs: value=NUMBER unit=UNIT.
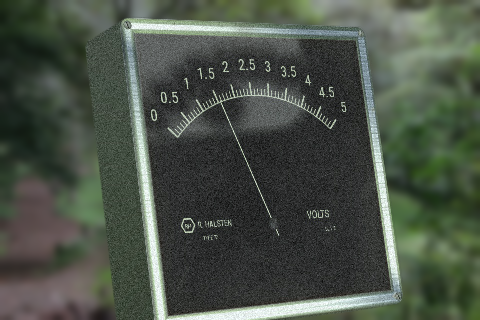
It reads value=1.5 unit=V
